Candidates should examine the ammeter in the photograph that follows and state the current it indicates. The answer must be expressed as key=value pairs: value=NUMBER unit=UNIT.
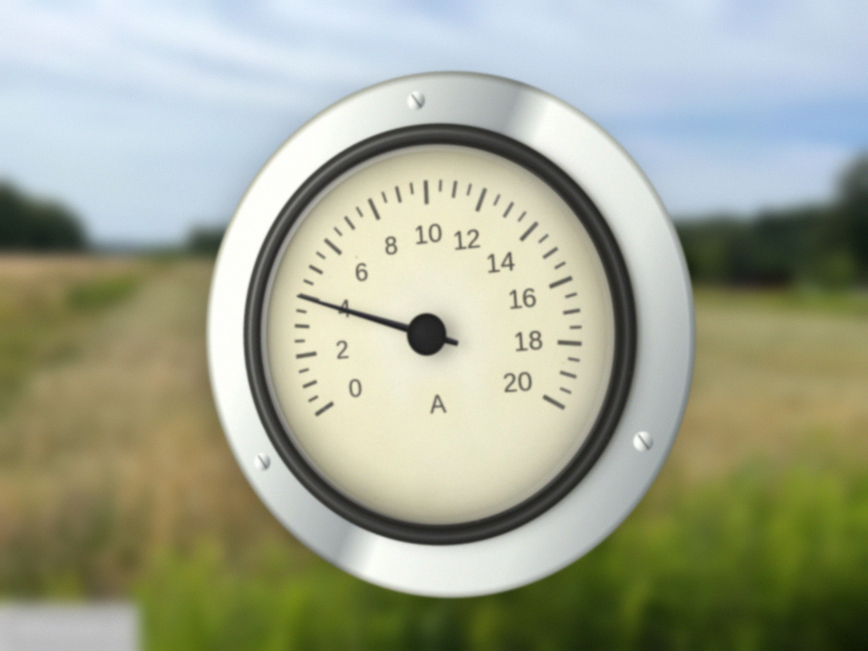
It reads value=4 unit=A
